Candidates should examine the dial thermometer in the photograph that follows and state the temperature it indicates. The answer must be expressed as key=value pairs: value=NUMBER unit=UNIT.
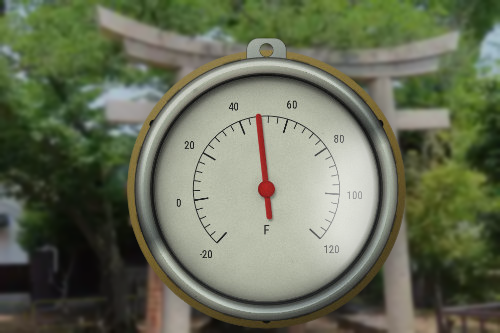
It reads value=48 unit=°F
